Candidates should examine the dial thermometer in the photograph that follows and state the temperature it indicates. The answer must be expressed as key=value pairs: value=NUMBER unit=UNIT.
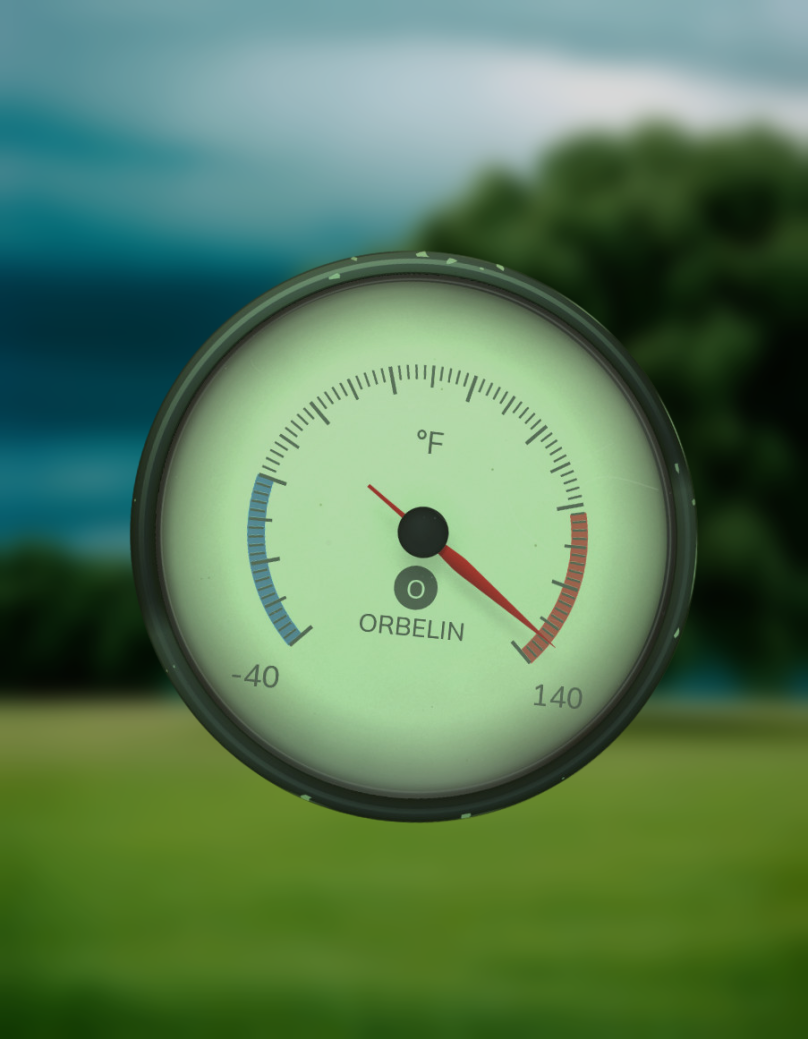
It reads value=134 unit=°F
